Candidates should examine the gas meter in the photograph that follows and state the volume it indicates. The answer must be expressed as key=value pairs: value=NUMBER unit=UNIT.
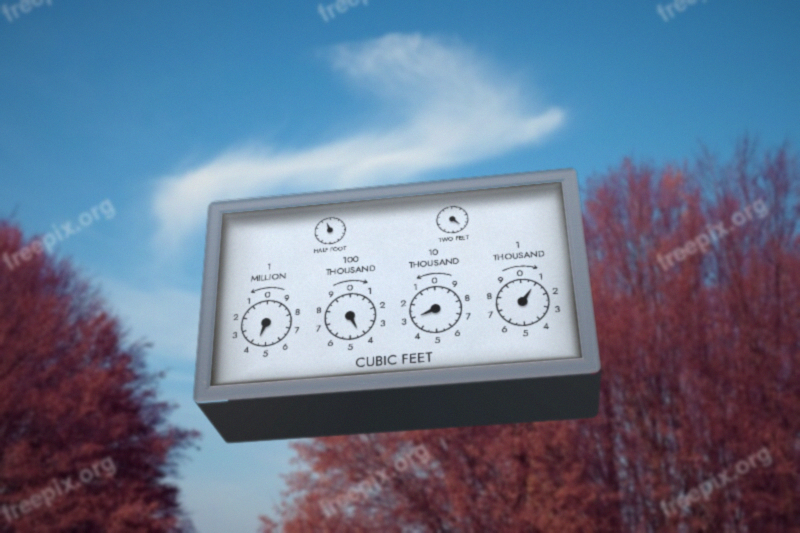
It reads value=443100 unit=ft³
